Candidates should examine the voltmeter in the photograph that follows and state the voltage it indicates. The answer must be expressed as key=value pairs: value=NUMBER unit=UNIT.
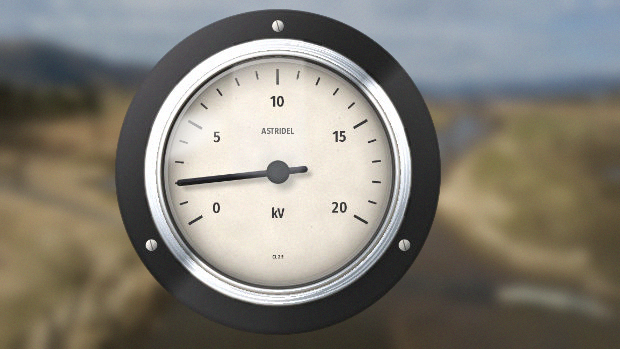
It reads value=2 unit=kV
